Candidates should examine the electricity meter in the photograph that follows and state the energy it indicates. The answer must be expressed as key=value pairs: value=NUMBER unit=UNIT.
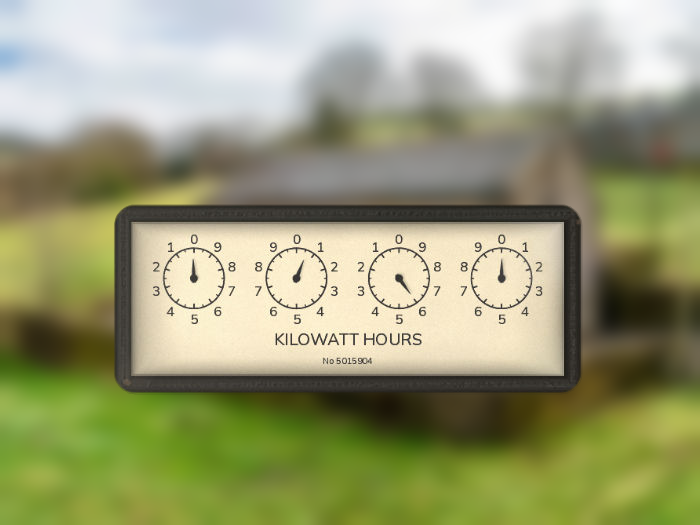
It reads value=60 unit=kWh
